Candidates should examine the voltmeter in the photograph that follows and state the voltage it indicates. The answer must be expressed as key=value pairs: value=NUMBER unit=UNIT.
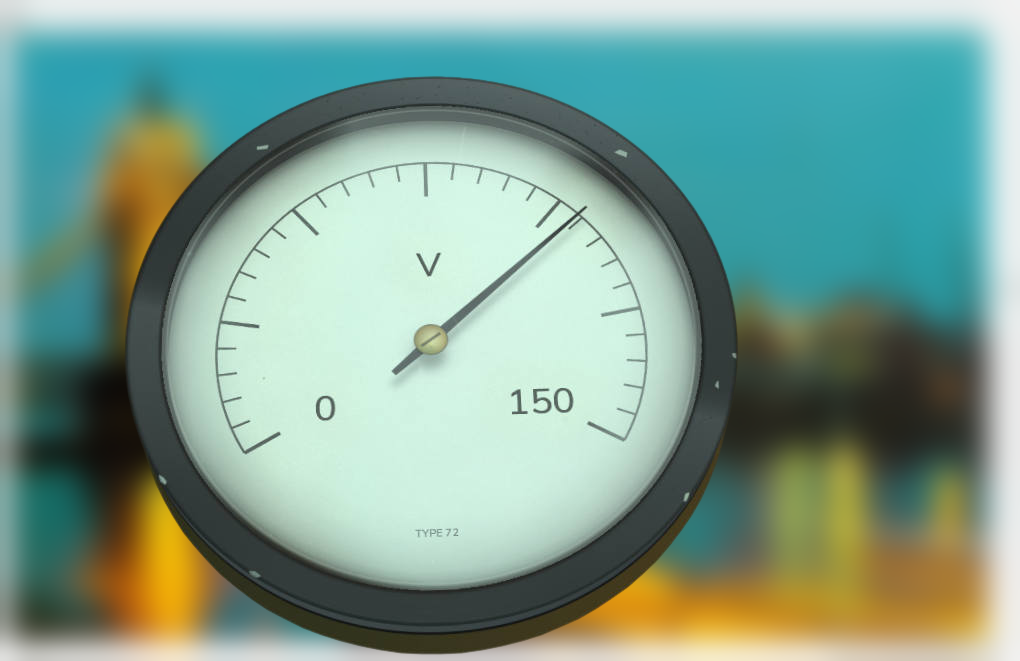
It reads value=105 unit=V
